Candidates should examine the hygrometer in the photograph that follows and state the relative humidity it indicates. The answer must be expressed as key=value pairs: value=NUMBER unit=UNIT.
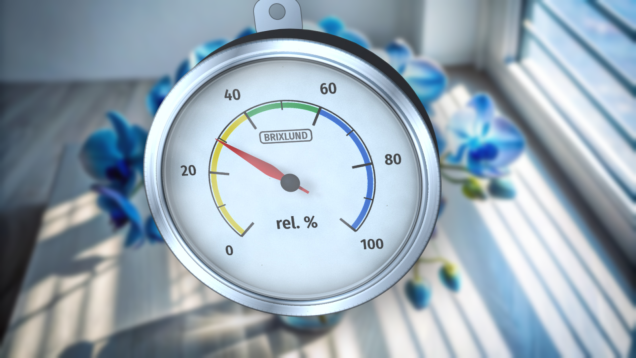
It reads value=30 unit=%
